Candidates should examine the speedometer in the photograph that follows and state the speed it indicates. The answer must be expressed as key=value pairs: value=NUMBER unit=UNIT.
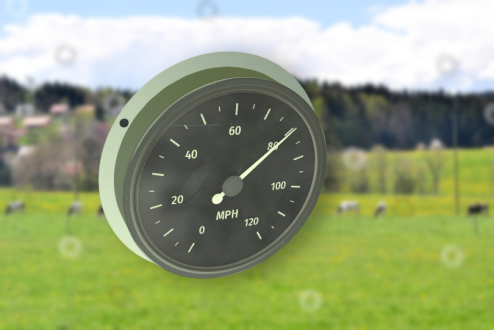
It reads value=80 unit=mph
